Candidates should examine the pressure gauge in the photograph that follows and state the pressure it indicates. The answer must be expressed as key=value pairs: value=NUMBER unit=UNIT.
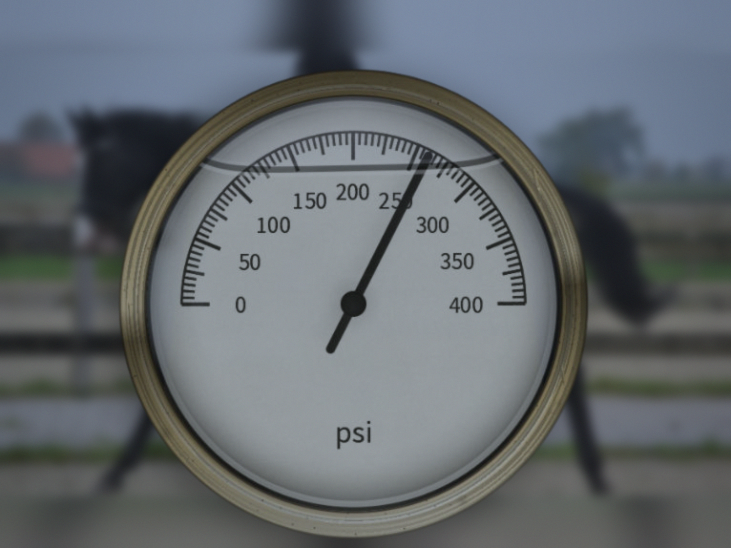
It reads value=260 unit=psi
